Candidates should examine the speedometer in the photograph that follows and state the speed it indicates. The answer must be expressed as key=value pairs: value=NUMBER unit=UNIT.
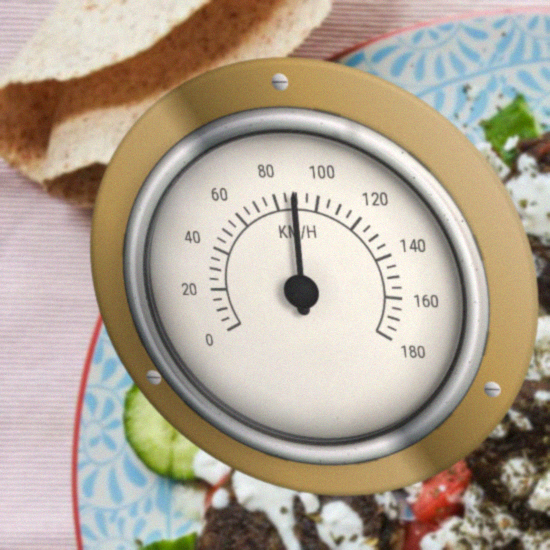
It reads value=90 unit=km/h
